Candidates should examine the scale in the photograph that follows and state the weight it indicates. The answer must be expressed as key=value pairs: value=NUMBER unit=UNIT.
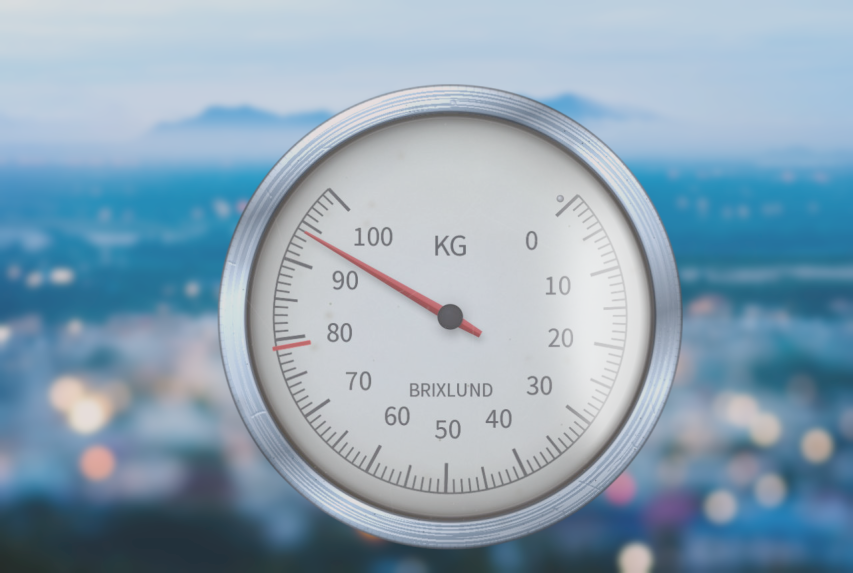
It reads value=94 unit=kg
